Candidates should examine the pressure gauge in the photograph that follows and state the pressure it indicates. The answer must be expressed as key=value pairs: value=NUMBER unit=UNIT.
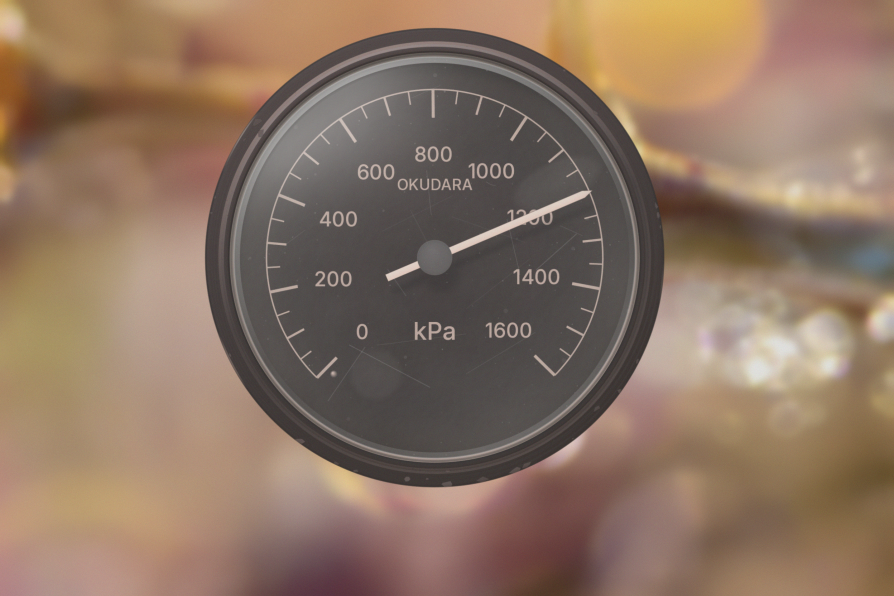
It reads value=1200 unit=kPa
